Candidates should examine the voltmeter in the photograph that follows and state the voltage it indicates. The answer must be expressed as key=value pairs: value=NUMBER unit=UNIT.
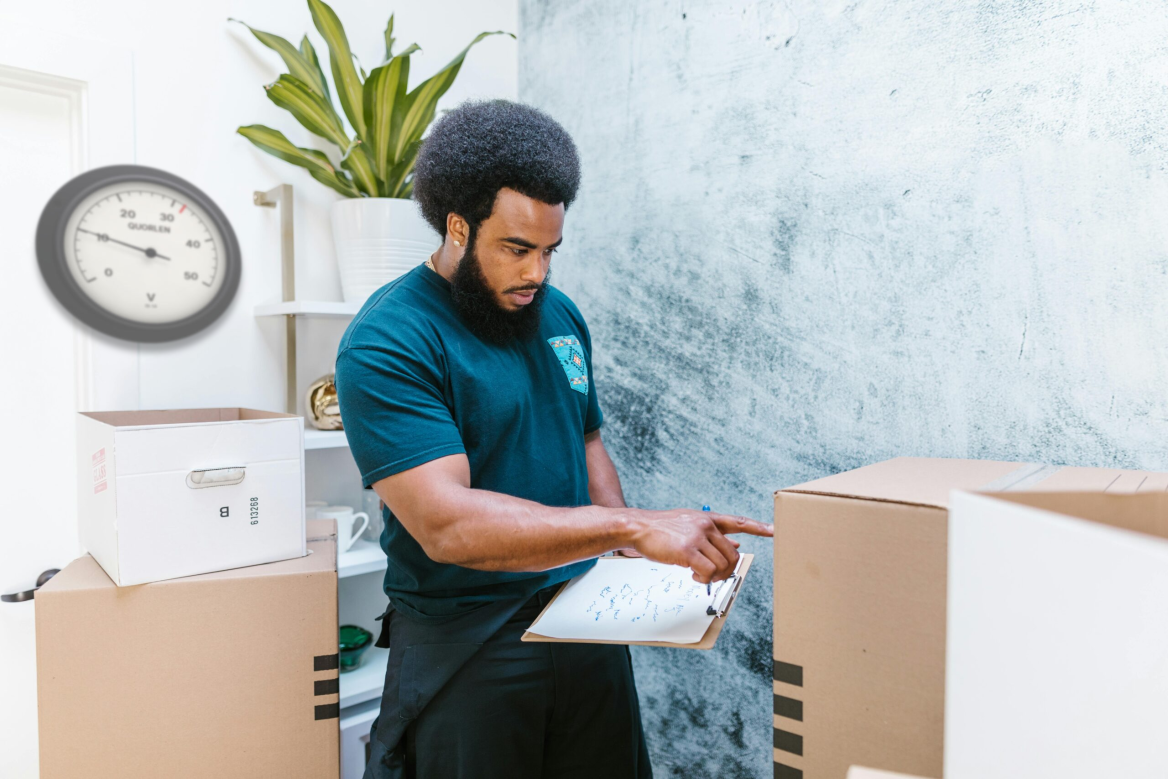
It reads value=10 unit=V
